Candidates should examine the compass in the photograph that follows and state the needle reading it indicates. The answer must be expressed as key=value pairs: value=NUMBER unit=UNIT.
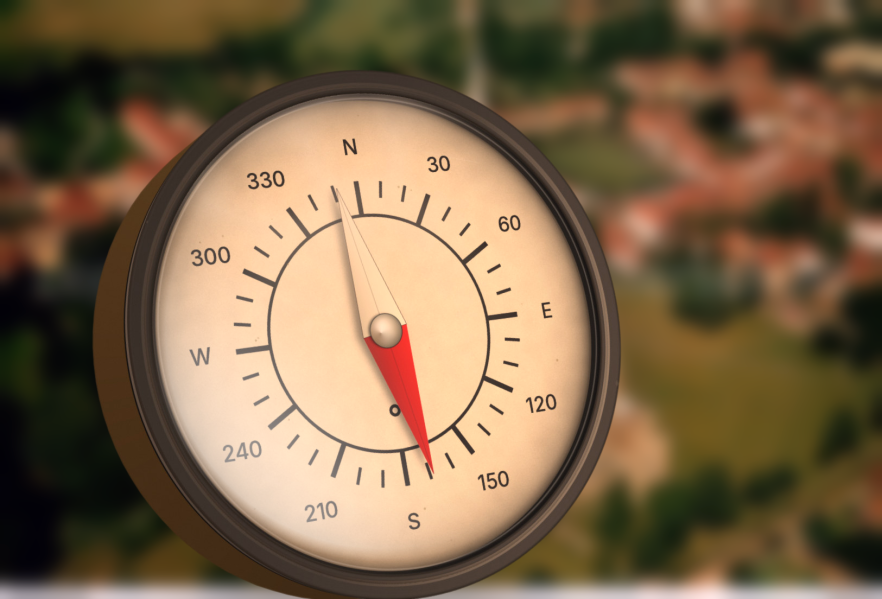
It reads value=170 unit=°
